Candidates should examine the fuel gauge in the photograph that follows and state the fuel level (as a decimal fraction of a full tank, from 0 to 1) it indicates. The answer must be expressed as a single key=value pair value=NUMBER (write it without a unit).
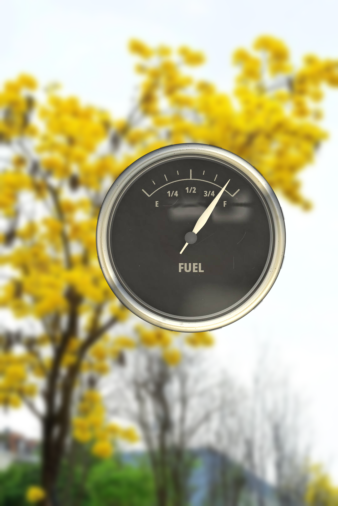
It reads value=0.875
